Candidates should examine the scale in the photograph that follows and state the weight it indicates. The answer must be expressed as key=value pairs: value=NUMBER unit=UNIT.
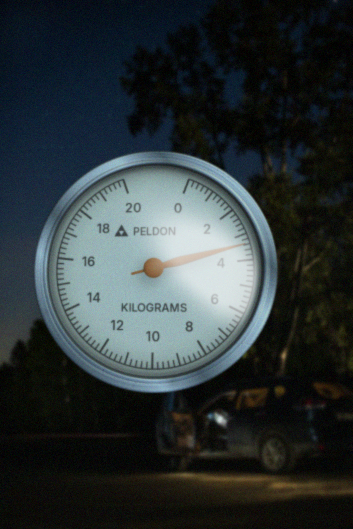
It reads value=3.4 unit=kg
